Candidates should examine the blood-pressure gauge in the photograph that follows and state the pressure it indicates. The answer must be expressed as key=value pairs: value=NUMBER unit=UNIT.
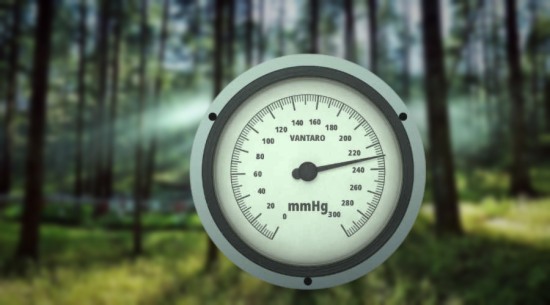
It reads value=230 unit=mmHg
